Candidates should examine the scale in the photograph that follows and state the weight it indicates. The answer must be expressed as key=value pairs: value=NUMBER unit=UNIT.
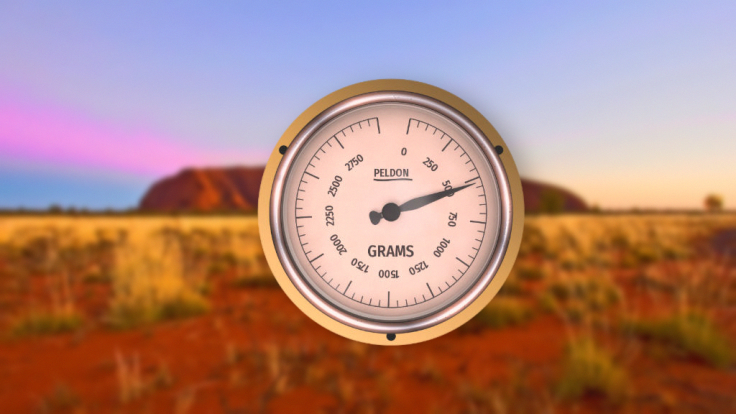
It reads value=525 unit=g
